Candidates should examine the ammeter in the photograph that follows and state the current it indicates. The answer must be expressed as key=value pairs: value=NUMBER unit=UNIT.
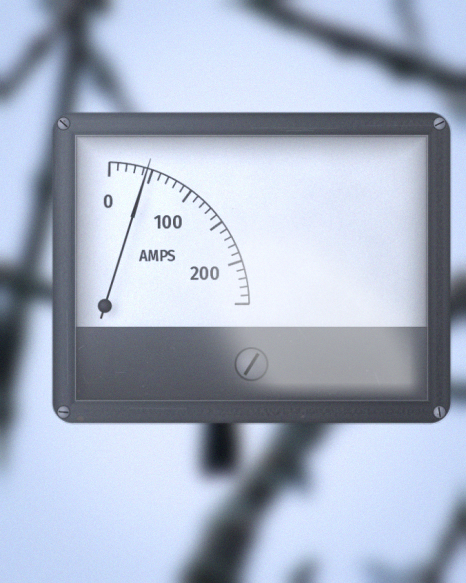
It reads value=45 unit=A
